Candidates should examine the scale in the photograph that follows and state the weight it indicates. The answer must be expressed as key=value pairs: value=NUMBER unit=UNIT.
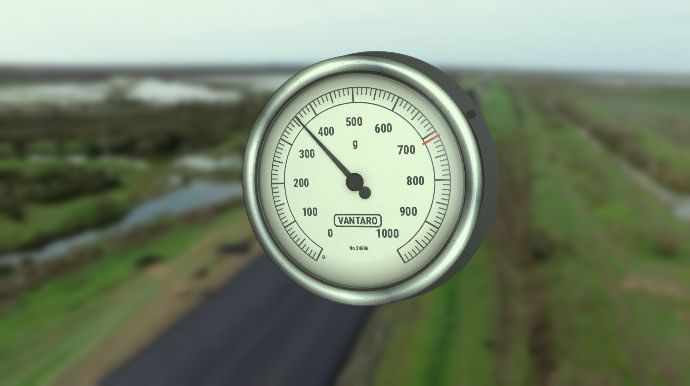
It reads value=360 unit=g
